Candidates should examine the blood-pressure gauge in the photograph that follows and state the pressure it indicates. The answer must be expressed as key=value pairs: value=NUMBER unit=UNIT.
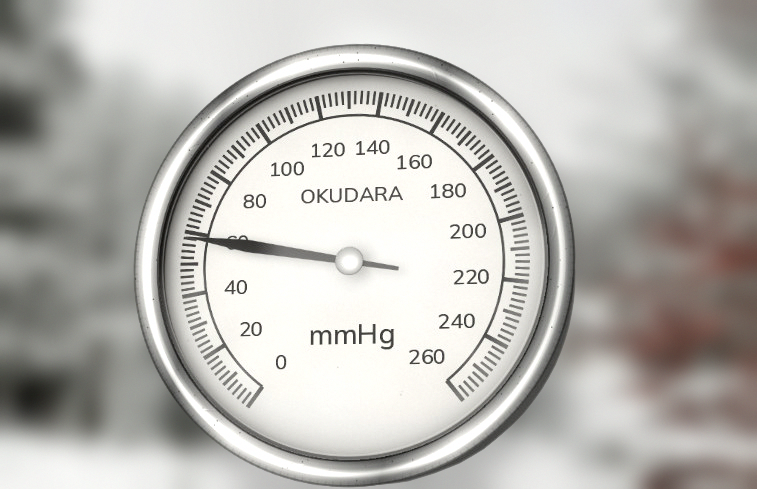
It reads value=58 unit=mmHg
